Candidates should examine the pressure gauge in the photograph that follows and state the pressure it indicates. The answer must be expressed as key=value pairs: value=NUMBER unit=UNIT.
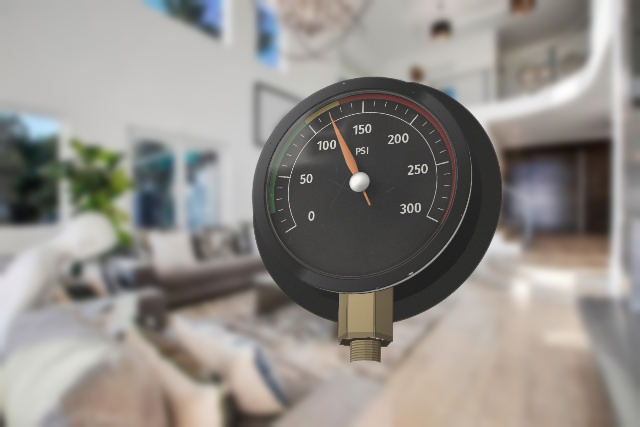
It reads value=120 unit=psi
